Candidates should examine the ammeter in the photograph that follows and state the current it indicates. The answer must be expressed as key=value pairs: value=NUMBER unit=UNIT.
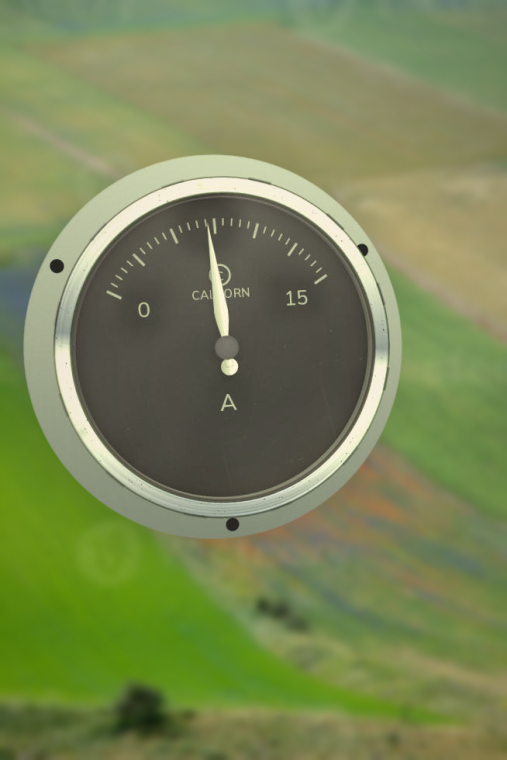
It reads value=7 unit=A
